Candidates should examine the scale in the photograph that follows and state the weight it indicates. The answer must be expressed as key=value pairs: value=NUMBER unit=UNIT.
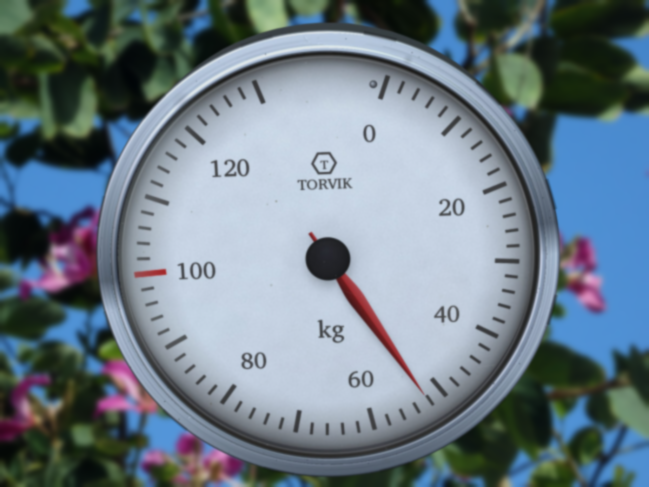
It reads value=52 unit=kg
